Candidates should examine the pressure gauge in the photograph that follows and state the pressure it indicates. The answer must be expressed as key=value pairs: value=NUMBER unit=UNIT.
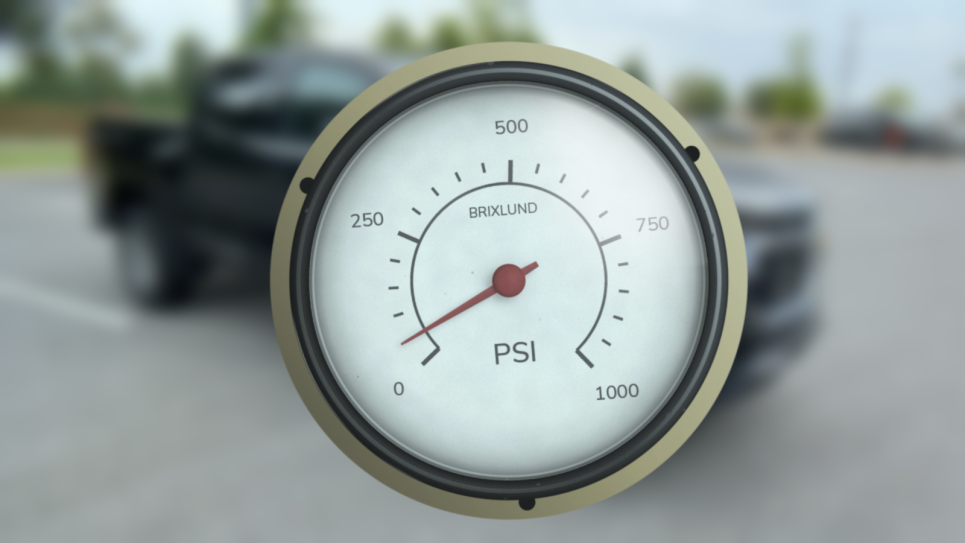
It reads value=50 unit=psi
